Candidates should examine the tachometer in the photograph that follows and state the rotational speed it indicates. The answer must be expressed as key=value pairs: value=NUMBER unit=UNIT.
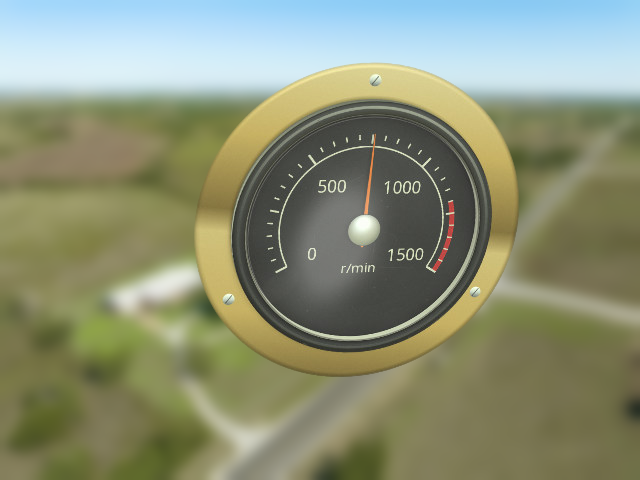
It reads value=750 unit=rpm
